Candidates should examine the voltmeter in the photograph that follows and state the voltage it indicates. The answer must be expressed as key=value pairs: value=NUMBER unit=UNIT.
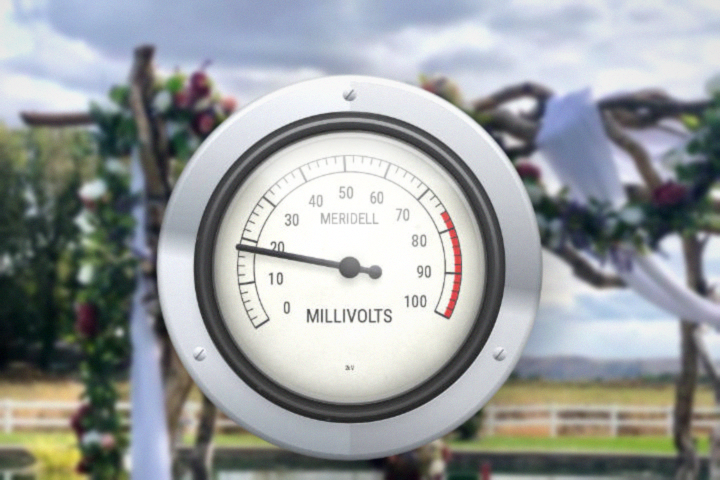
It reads value=18 unit=mV
